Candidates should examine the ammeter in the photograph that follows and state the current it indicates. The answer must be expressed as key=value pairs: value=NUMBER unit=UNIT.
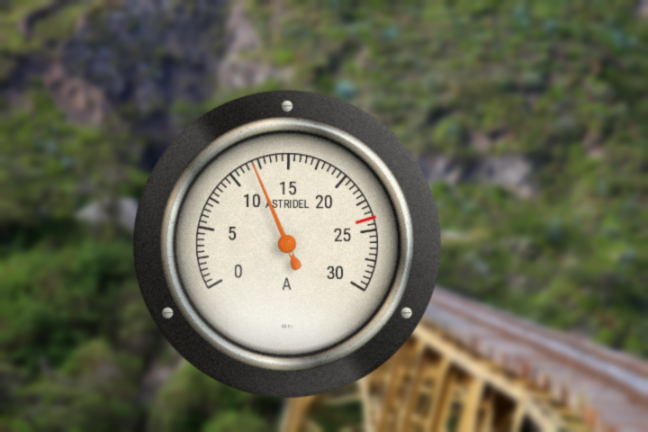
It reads value=12 unit=A
